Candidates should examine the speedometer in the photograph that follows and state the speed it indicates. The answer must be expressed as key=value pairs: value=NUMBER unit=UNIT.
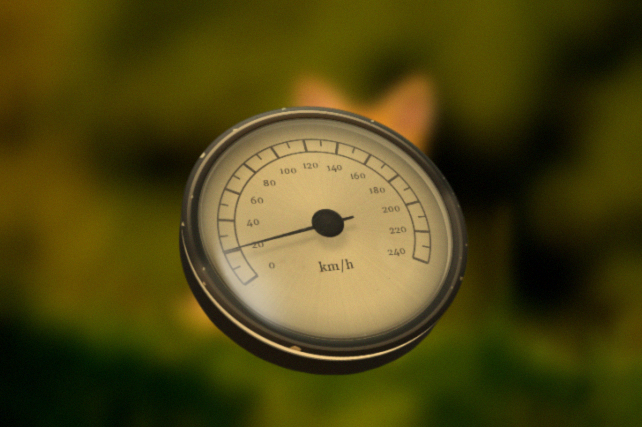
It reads value=20 unit=km/h
